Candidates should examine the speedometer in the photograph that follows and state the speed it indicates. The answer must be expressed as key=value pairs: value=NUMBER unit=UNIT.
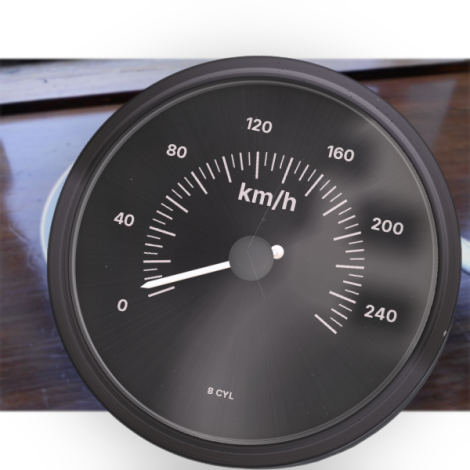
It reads value=5 unit=km/h
